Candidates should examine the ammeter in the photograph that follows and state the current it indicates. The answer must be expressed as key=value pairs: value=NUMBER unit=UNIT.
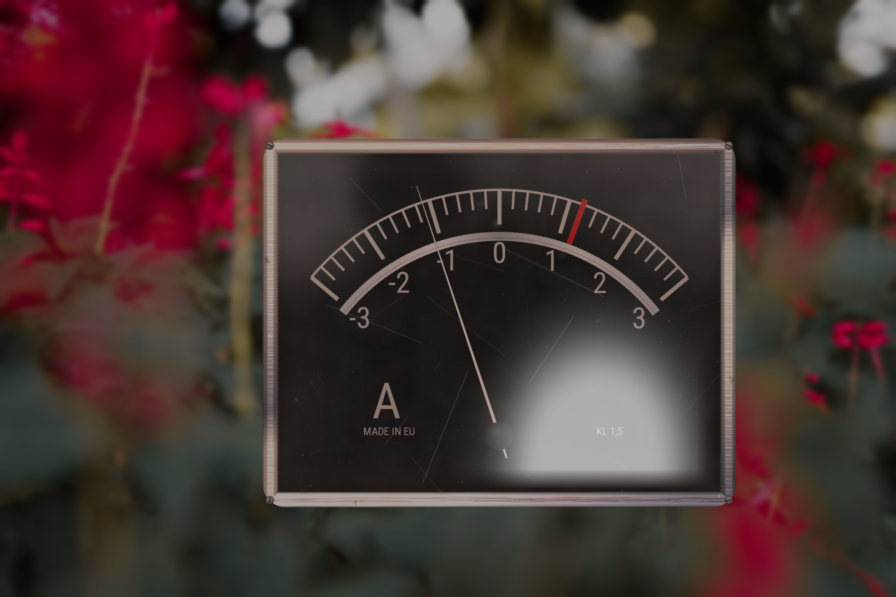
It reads value=-1.1 unit=A
